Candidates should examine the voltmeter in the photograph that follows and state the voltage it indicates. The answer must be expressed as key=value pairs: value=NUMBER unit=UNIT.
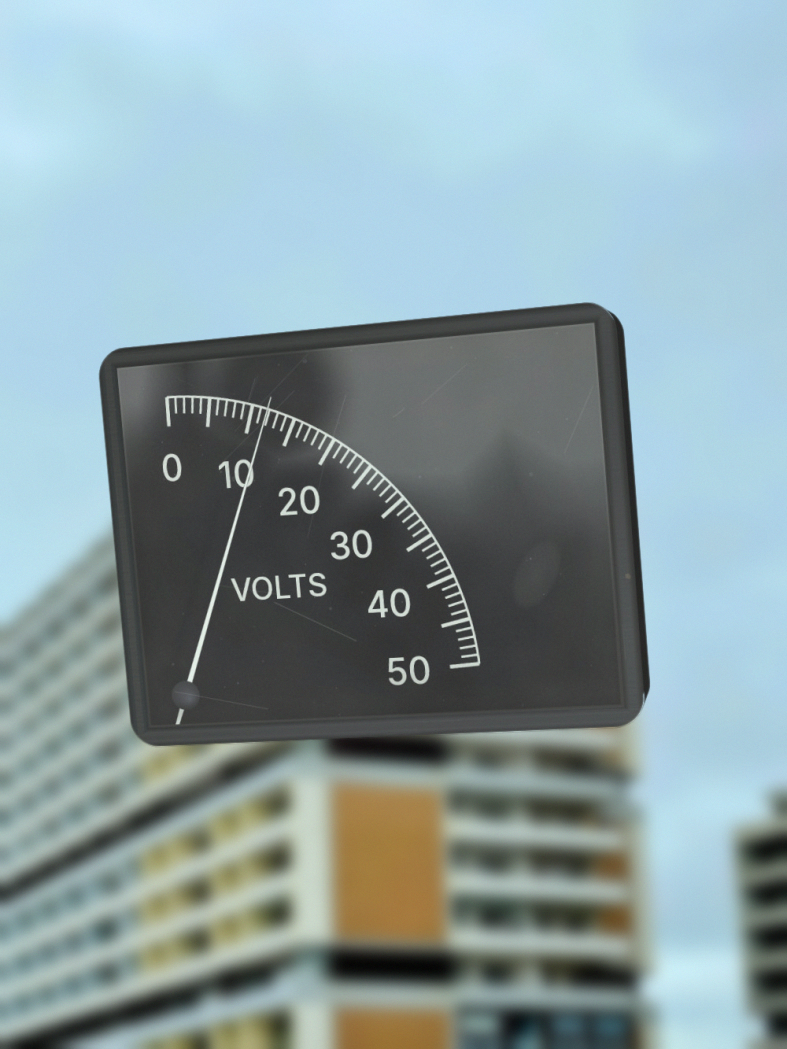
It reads value=12 unit=V
